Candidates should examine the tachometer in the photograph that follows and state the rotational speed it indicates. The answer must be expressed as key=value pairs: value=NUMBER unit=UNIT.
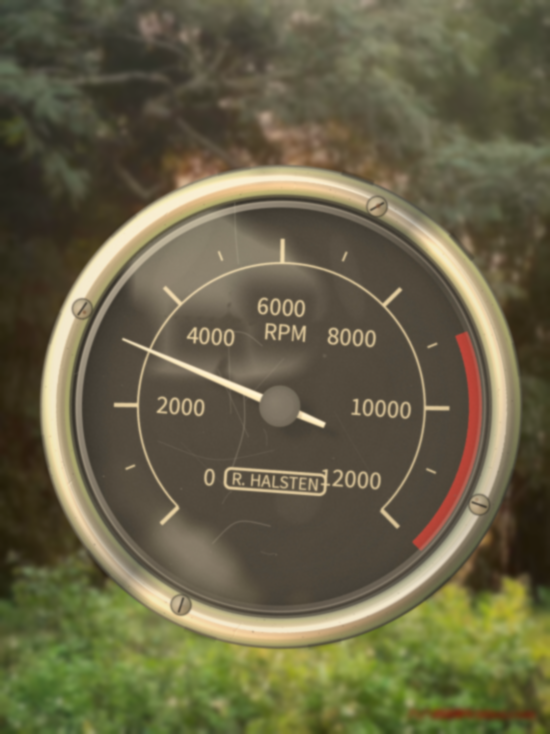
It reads value=3000 unit=rpm
